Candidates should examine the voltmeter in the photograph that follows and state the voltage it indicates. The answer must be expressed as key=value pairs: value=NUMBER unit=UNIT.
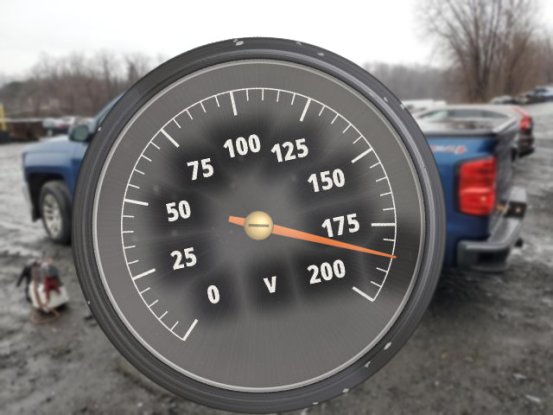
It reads value=185 unit=V
